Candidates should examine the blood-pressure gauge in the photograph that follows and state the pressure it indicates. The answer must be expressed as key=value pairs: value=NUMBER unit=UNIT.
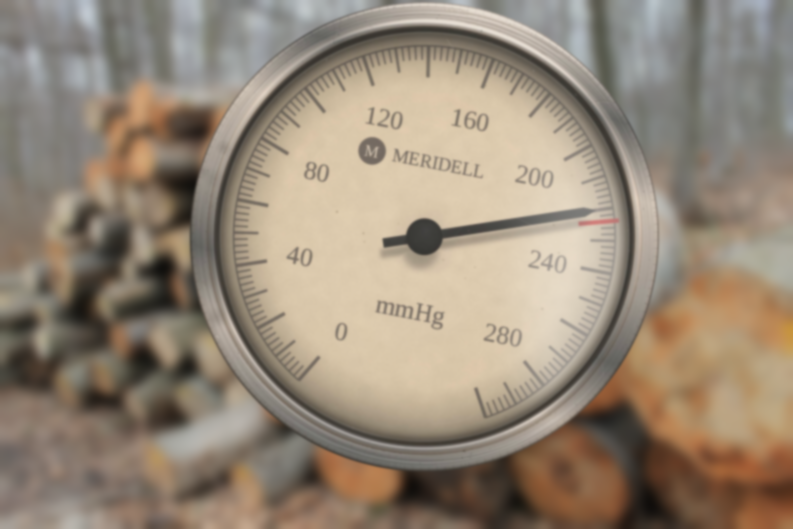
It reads value=220 unit=mmHg
